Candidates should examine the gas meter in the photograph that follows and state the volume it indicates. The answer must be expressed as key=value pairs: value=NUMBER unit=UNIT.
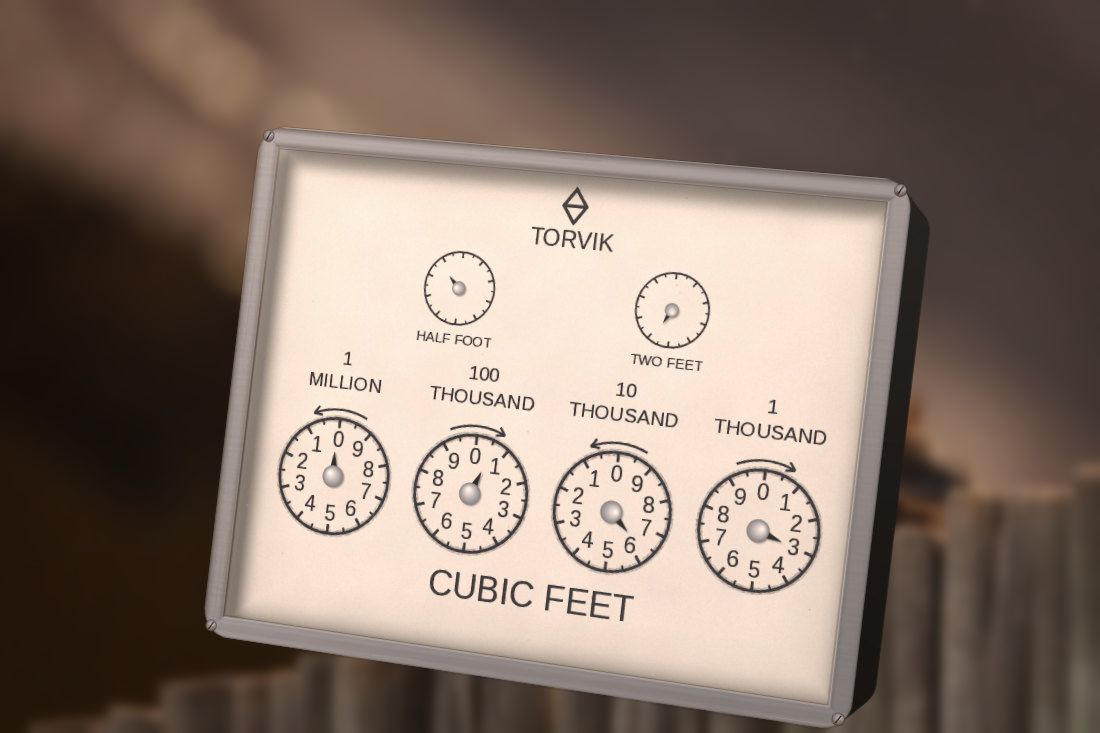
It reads value=6300 unit=ft³
